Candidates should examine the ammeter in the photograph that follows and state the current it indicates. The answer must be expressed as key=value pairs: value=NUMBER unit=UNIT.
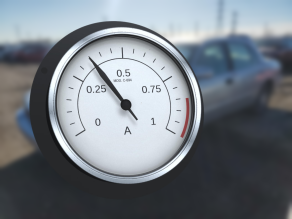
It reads value=0.35 unit=A
